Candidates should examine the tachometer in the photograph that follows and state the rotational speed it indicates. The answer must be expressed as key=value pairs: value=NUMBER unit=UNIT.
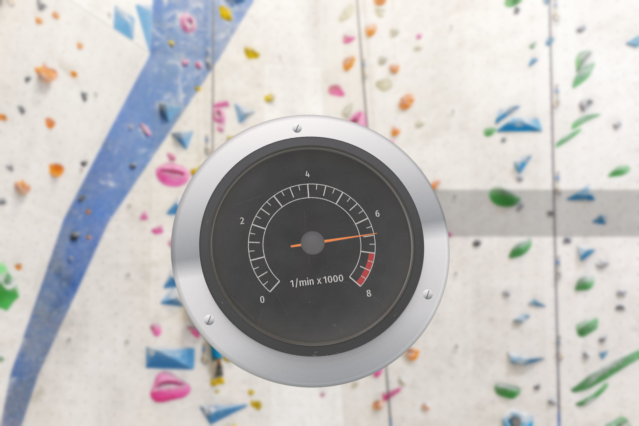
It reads value=6500 unit=rpm
